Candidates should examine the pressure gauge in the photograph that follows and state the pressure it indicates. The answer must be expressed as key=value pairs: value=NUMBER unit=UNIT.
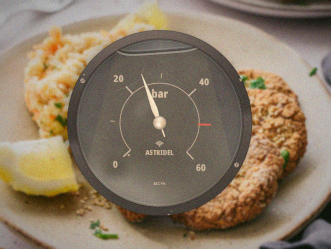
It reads value=25 unit=bar
